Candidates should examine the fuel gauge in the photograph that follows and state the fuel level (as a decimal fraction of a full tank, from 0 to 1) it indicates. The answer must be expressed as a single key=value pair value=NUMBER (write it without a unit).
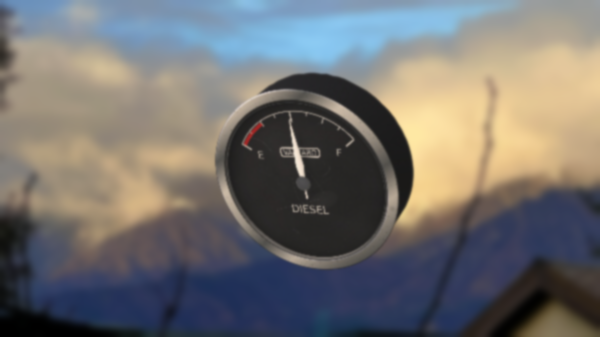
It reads value=0.5
